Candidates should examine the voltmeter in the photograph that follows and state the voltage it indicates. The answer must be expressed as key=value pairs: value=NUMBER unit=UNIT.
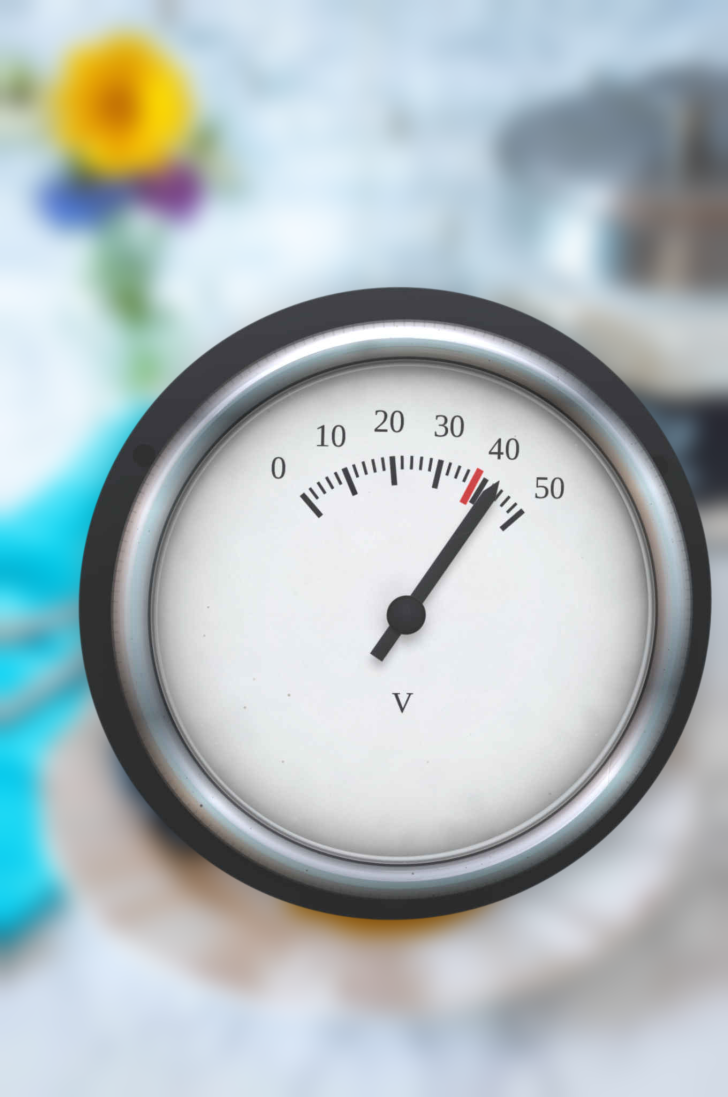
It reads value=42 unit=V
